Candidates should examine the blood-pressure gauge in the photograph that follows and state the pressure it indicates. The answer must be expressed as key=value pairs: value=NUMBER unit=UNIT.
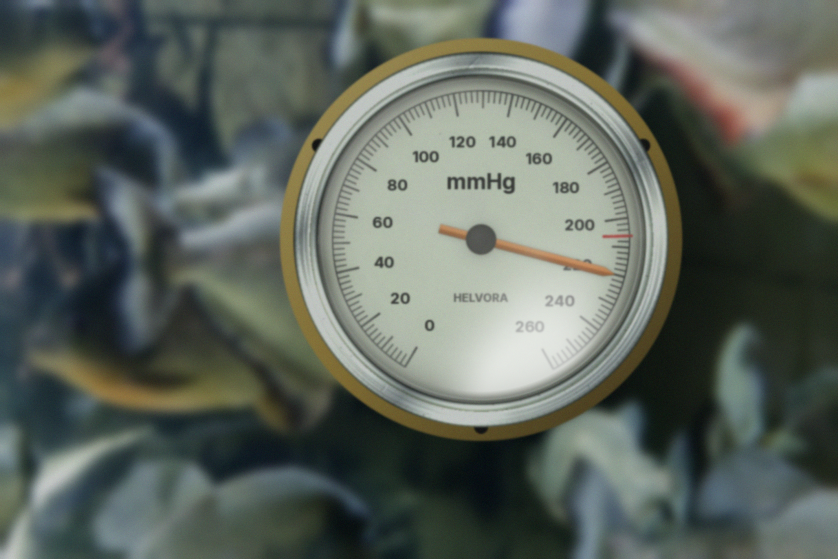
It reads value=220 unit=mmHg
